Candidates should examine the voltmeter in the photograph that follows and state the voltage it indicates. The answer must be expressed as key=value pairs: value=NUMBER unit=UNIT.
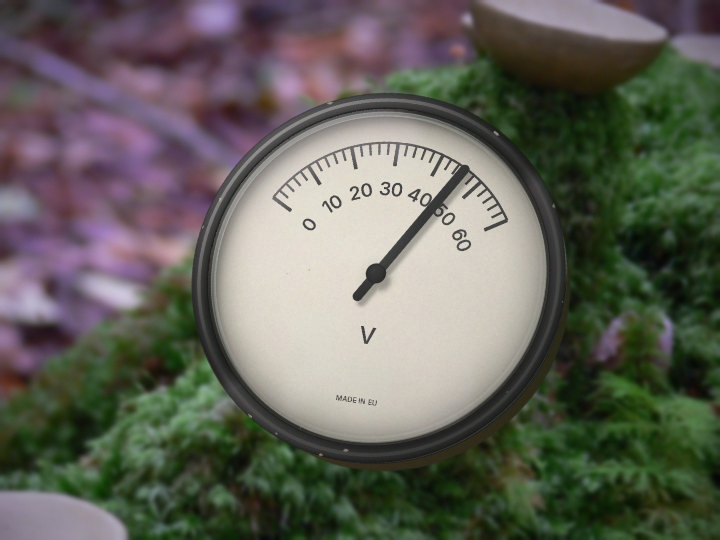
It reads value=46 unit=V
